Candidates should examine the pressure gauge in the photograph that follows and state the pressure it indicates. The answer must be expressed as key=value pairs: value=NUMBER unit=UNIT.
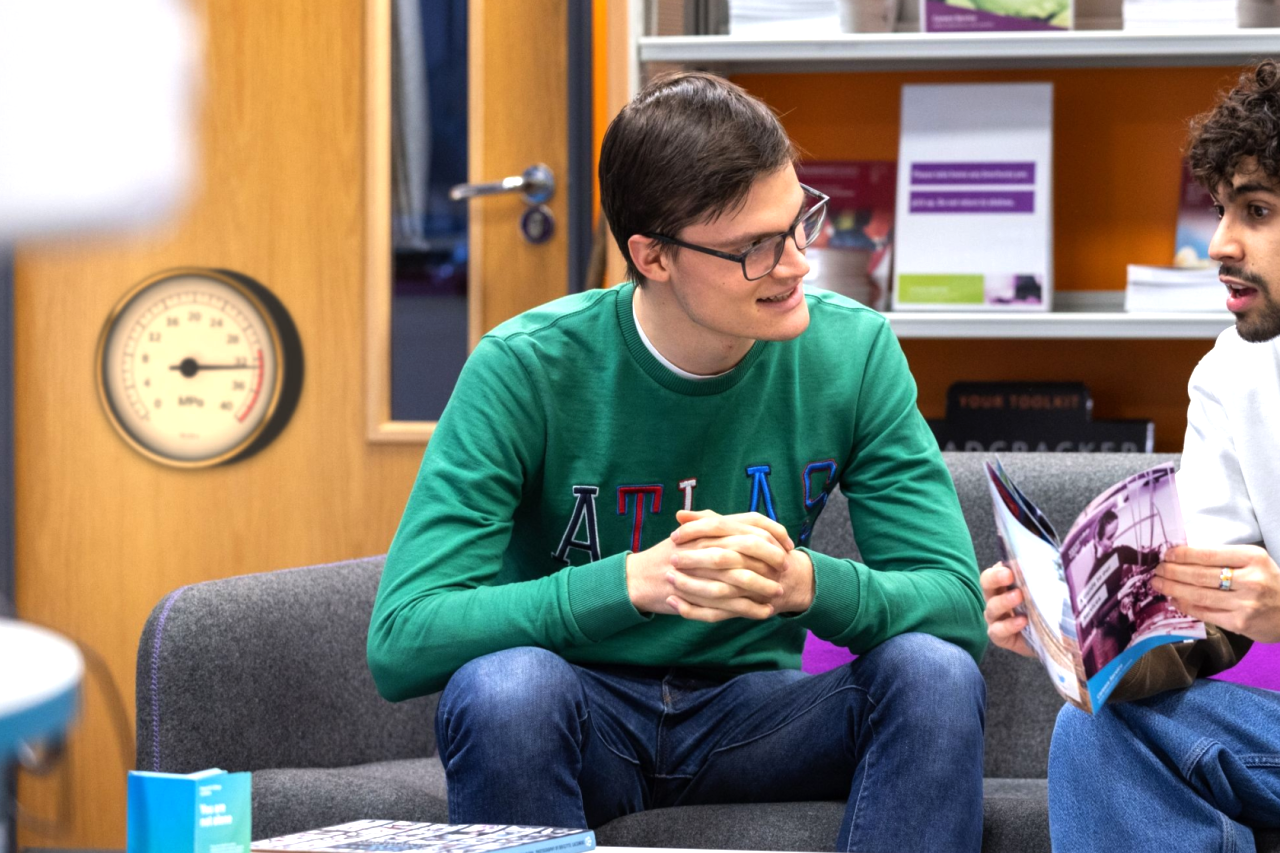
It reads value=33 unit=MPa
